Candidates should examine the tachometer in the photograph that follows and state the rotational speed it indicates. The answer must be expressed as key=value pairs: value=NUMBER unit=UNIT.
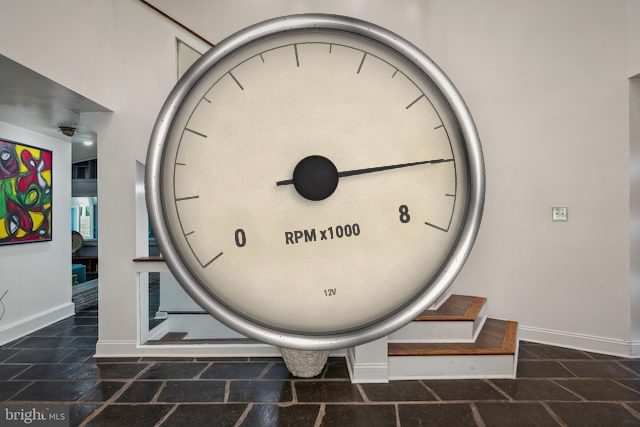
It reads value=7000 unit=rpm
